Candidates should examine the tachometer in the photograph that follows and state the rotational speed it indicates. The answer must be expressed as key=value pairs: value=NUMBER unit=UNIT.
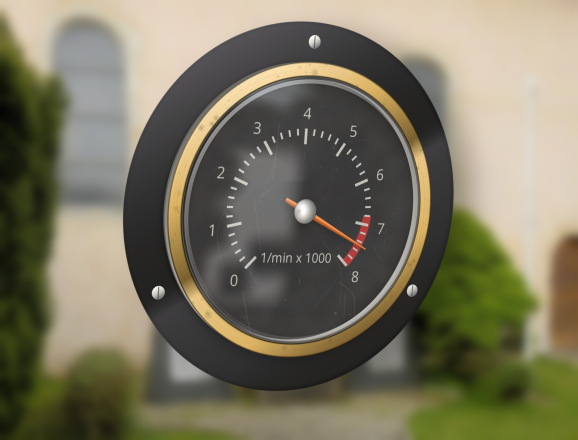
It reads value=7500 unit=rpm
